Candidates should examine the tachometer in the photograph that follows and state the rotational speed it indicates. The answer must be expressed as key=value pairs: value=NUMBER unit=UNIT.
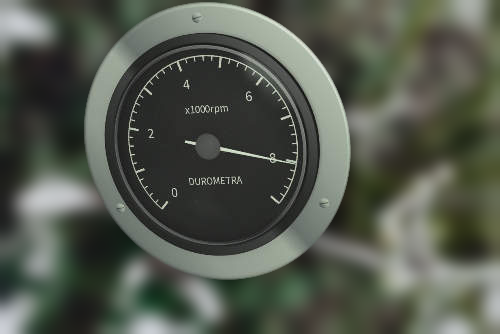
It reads value=8000 unit=rpm
